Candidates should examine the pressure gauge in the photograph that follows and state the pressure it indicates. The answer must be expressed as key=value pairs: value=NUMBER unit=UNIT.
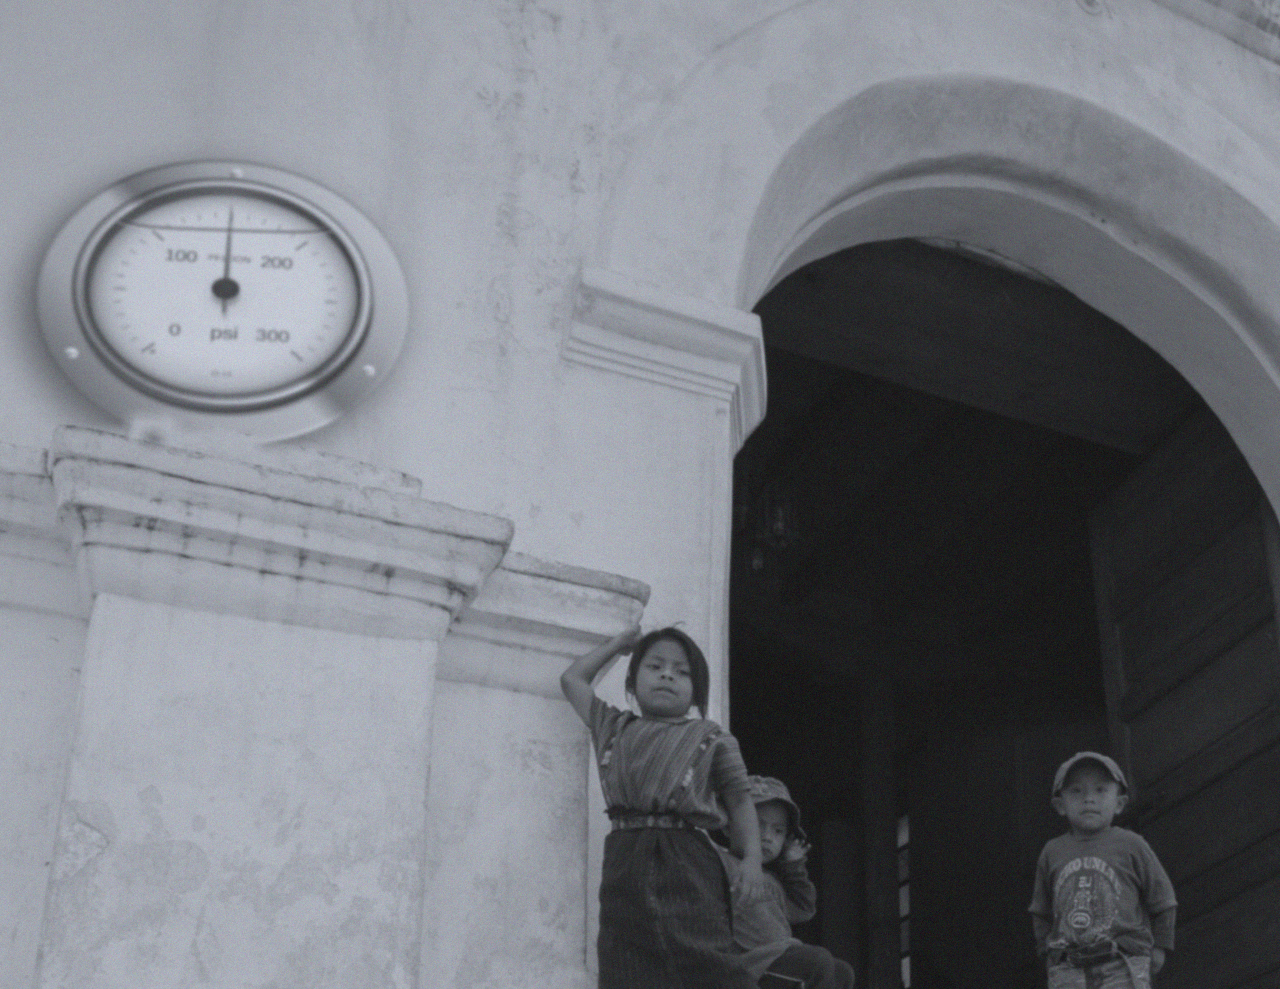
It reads value=150 unit=psi
